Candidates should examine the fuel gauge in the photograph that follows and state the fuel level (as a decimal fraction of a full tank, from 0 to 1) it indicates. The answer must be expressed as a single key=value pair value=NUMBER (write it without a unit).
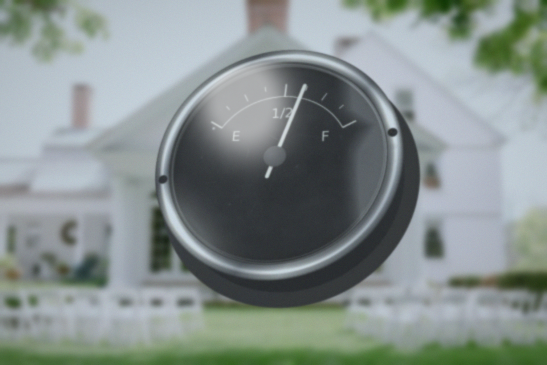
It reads value=0.625
